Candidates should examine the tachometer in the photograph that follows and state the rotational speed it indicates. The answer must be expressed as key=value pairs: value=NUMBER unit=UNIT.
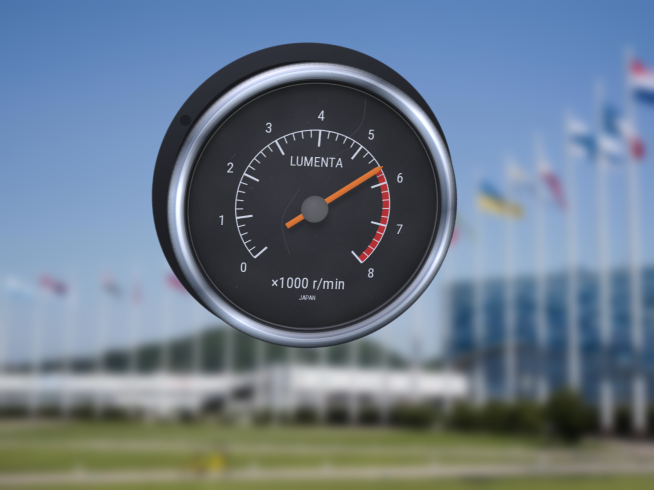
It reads value=5600 unit=rpm
